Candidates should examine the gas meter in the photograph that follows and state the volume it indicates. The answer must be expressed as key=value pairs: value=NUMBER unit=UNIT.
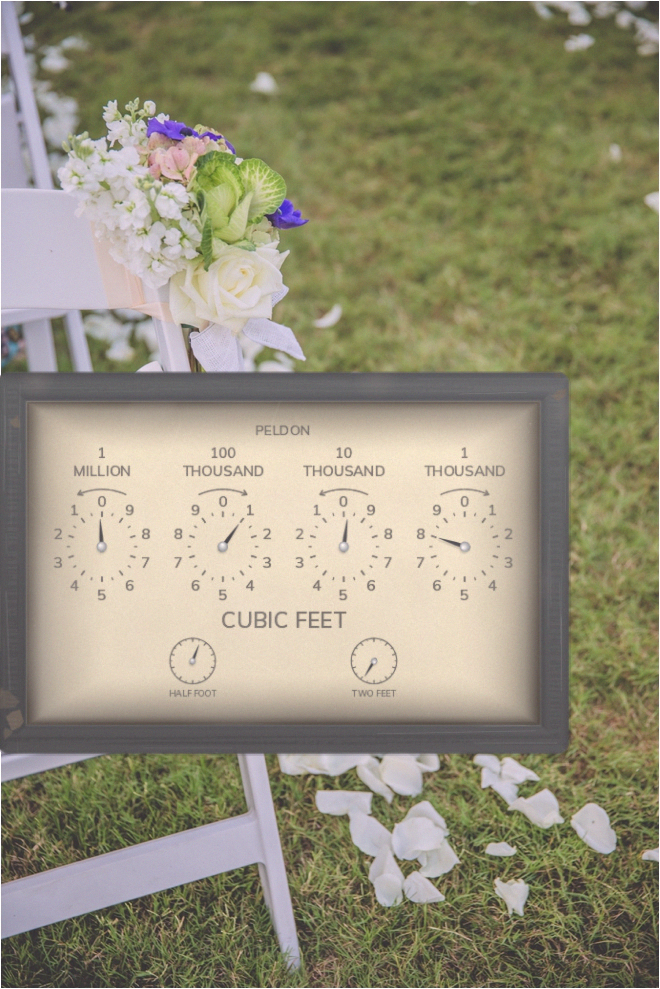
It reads value=9800 unit=ft³
